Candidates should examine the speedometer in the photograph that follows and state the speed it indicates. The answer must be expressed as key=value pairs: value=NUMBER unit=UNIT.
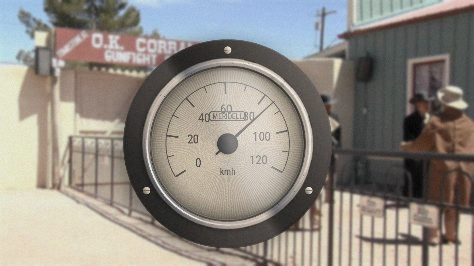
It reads value=85 unit=km/h
